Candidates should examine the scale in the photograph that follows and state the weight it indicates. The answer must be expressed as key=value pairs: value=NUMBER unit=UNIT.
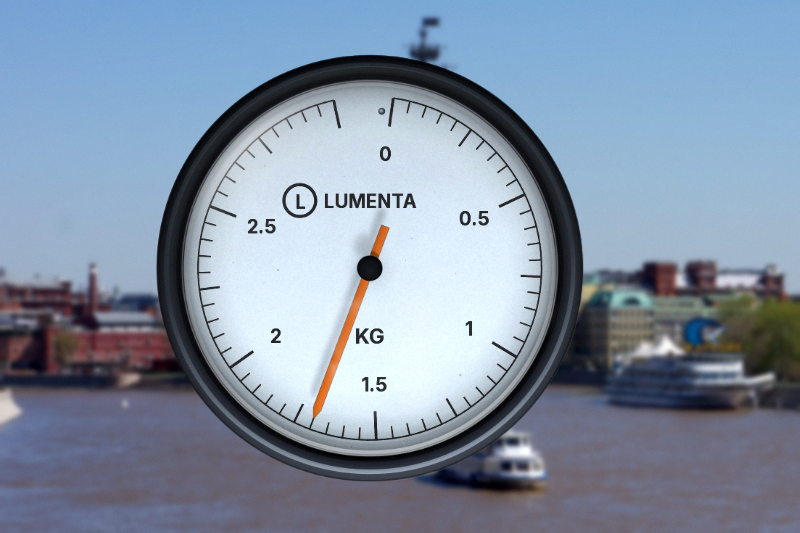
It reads value=1.7 unit=kg
